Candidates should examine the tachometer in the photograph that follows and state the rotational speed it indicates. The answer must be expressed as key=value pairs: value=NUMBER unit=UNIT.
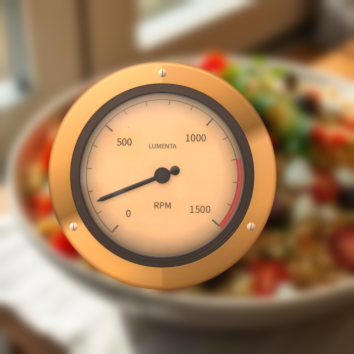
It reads value=150 unit=rpm
